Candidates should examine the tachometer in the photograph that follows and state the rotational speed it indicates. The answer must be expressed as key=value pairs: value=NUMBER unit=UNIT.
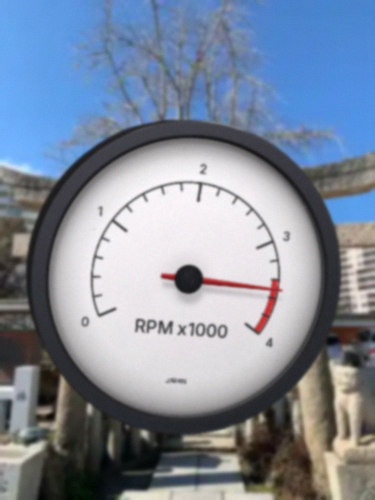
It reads value=3500 unit=rpm
